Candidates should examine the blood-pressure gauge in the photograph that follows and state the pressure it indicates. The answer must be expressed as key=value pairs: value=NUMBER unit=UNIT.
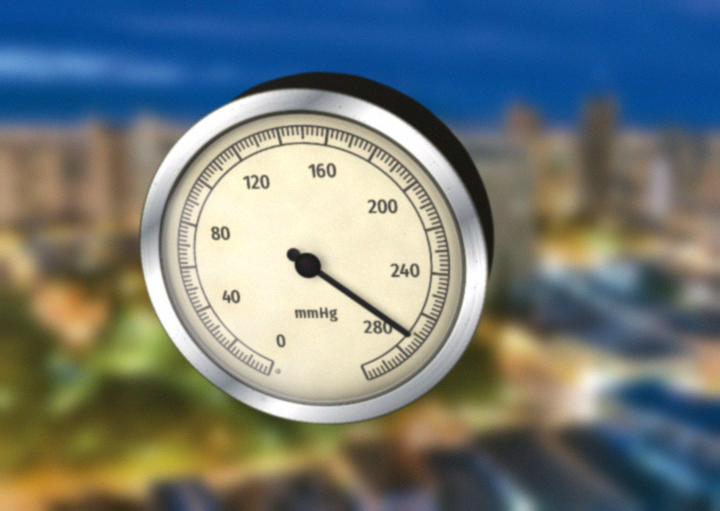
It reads value=270 unit=mmHg
